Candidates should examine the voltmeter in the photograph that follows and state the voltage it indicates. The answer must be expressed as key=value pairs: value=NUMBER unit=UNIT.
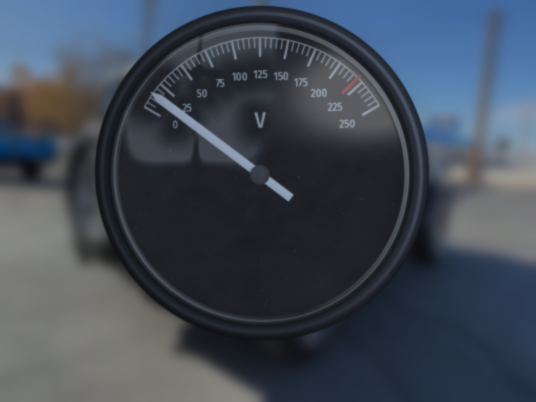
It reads value=15 unit=V
